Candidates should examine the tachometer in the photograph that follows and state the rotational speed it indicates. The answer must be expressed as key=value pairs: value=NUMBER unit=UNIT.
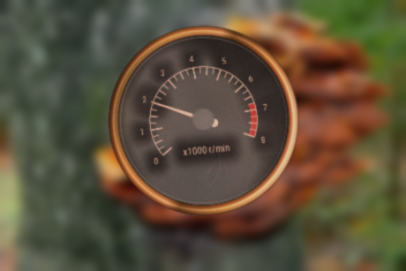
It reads value=2000 unit=rpm
